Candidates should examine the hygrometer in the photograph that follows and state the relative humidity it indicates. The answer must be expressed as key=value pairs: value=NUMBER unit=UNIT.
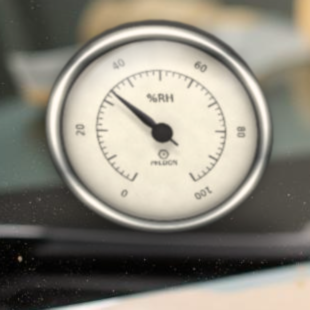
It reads value=34 unit=%
